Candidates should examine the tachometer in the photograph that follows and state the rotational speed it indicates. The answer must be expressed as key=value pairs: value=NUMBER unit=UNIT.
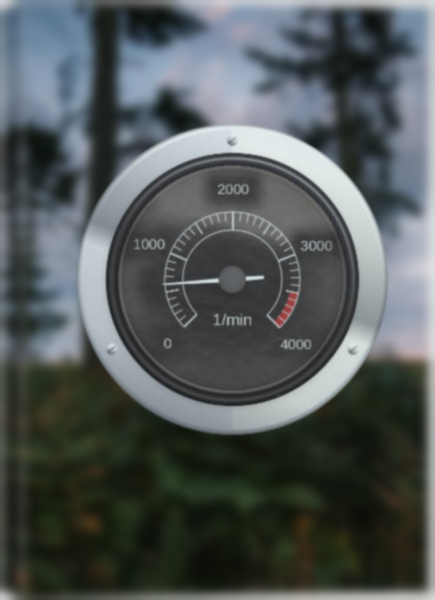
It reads value=600 unit=rpm
